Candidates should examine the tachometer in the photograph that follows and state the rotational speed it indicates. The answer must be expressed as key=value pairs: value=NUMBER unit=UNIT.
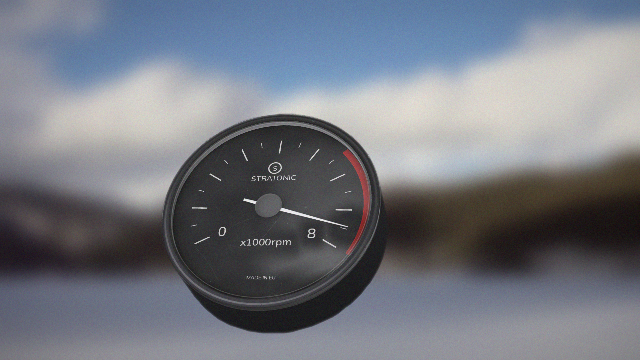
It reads value=7500 unit=rpm
